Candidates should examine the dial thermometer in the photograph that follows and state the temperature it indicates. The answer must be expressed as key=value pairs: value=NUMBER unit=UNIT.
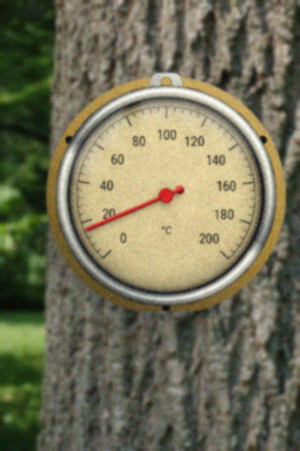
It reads value=16 unit=°C
